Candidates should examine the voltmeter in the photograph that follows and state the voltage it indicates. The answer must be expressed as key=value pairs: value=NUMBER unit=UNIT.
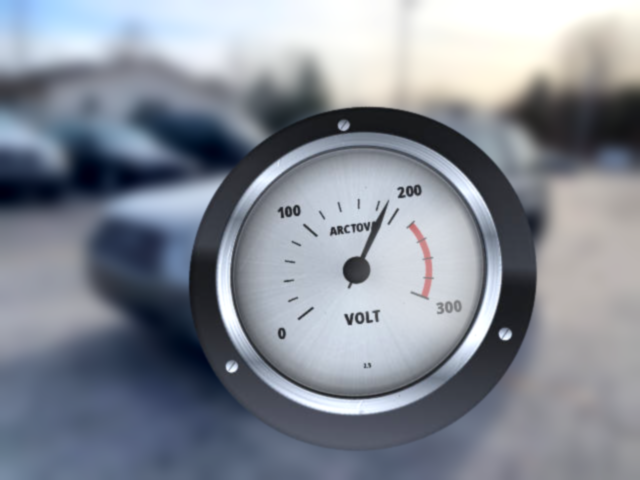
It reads value=190 unit=V
